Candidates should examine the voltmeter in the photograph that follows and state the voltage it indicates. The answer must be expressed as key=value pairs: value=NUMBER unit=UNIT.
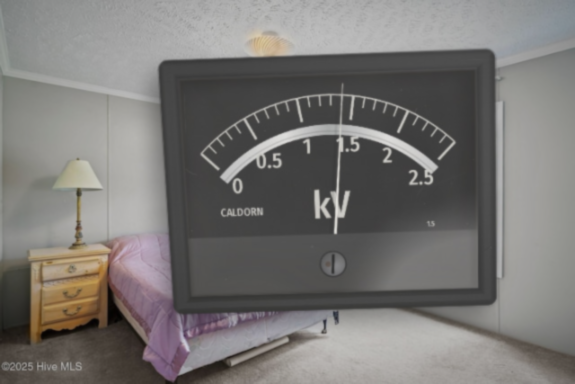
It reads value=1.4 unit=kV
